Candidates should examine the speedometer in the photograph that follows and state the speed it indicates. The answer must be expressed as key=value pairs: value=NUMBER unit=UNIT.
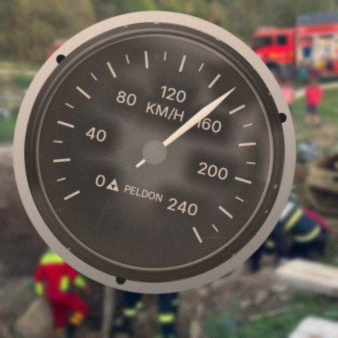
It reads value=150 unit=km/h
